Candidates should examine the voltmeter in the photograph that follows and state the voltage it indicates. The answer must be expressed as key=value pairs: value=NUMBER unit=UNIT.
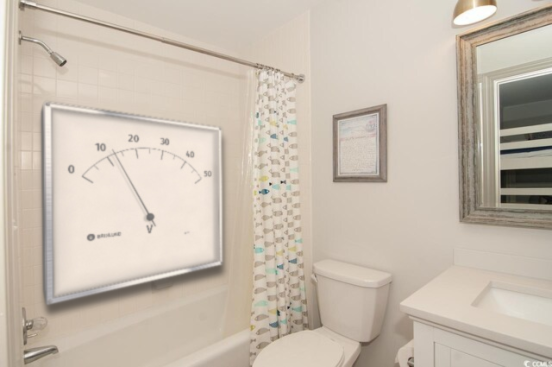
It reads value=12.5 unit=V
